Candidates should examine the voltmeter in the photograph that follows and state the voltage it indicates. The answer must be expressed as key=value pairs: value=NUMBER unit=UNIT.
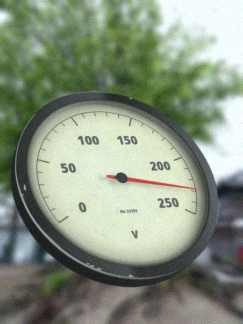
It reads value=230 unit=V
